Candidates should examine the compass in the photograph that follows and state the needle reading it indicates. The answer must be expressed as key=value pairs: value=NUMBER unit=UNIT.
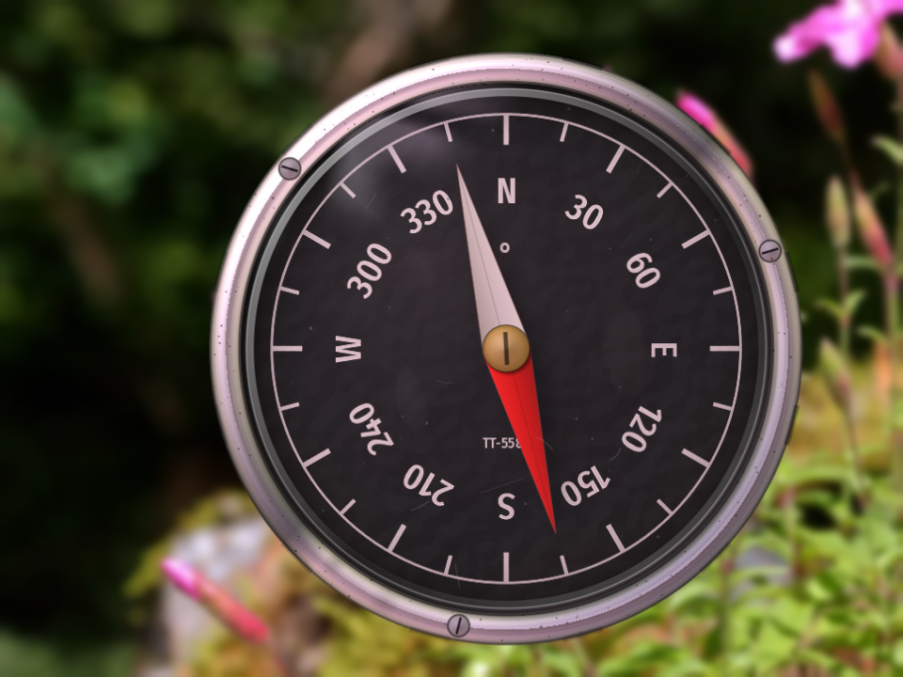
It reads value=165 unit=°
